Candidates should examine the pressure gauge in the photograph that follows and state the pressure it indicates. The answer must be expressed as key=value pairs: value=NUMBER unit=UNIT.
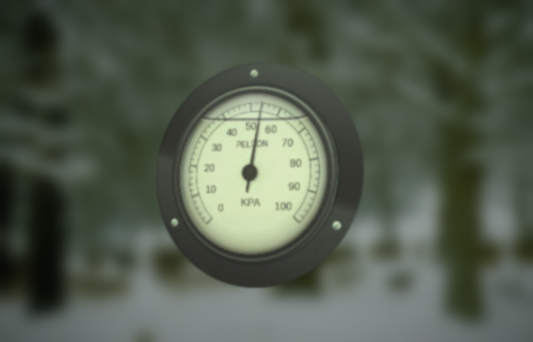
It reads value=54 unit=kPa
